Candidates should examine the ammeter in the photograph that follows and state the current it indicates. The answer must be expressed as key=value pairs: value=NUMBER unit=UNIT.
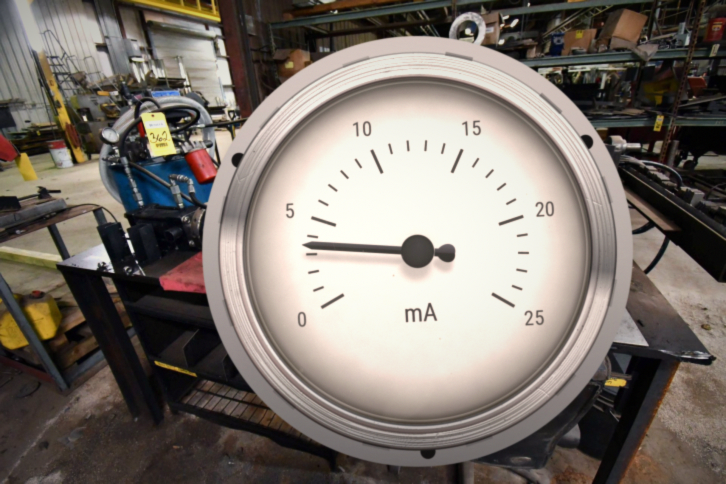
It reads value=3.5 unit=mA
